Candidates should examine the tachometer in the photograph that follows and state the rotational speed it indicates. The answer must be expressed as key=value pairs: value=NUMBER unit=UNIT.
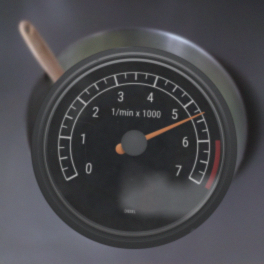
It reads value=5375 unit=rpm
